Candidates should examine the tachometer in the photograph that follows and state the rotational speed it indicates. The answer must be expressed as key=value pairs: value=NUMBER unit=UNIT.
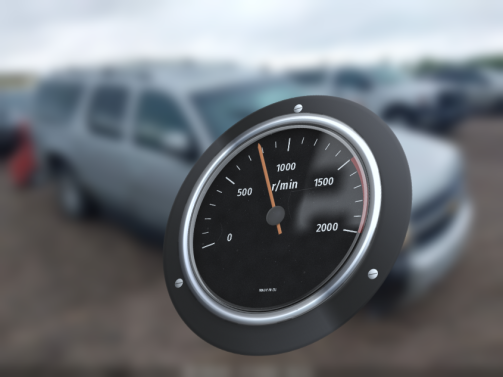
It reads value=800 unit=rpm
